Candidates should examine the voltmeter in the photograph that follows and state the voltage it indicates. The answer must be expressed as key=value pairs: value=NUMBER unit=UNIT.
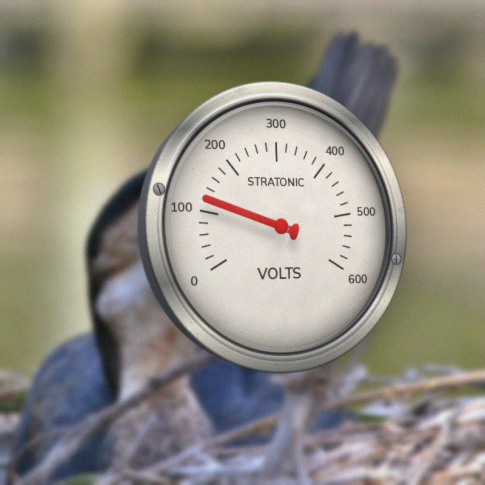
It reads value=120 unit=V
